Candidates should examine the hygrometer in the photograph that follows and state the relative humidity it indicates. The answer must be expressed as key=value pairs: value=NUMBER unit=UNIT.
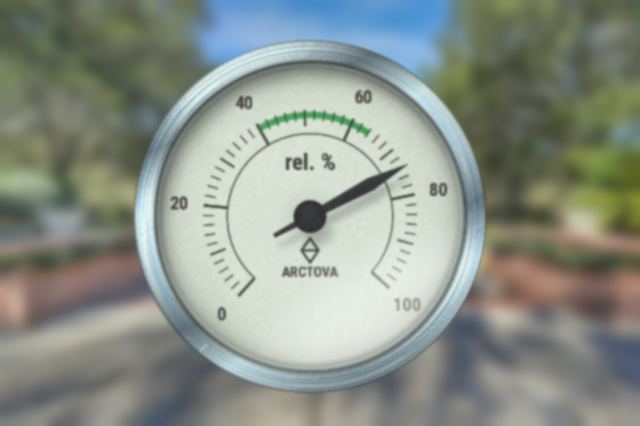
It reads value=74 unit=%
